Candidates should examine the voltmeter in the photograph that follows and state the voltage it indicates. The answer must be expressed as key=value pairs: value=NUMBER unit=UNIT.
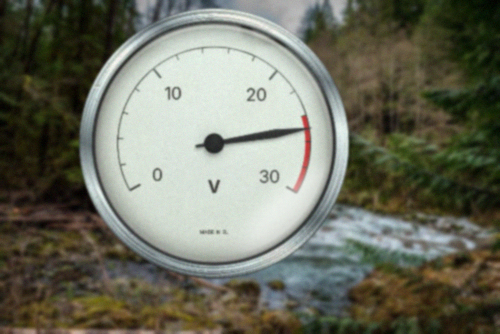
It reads value=25 unit=V
